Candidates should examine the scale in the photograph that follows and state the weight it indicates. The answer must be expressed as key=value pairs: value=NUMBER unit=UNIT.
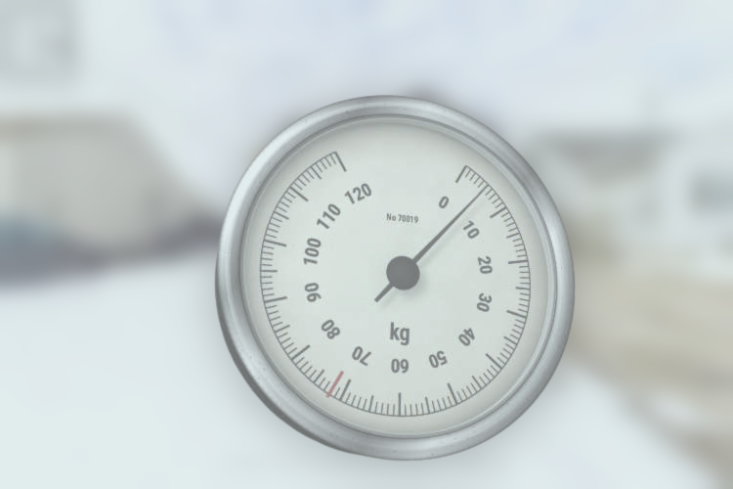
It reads value=5 unit=kg
